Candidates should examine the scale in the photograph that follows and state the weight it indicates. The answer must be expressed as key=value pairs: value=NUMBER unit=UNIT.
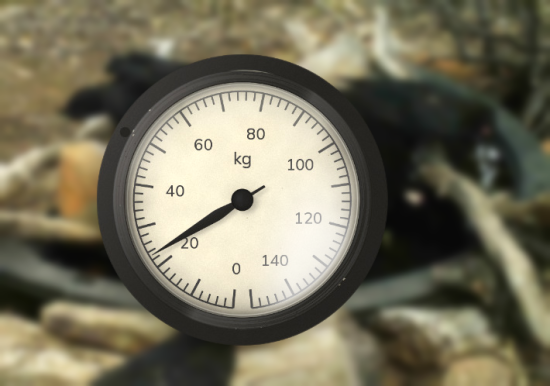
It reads value=23 unit=kg
